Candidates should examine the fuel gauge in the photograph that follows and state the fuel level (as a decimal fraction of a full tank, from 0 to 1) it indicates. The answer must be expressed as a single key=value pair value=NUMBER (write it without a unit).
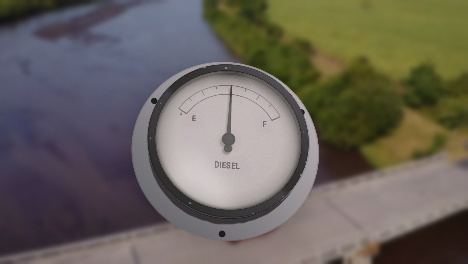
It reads value=0.5
